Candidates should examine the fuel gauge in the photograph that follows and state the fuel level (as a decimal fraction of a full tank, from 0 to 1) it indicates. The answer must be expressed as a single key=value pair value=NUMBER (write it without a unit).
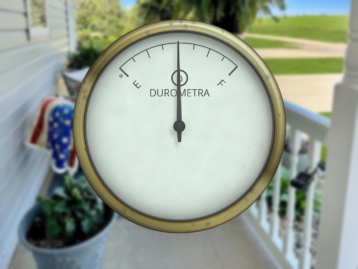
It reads value=0.5
